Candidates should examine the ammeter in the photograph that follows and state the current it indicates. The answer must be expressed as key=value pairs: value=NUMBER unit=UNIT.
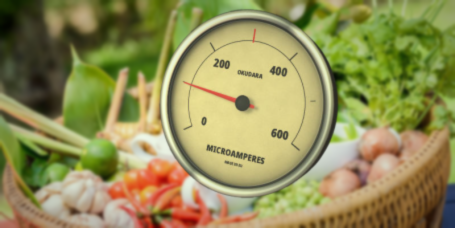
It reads value=100 unit=µA
